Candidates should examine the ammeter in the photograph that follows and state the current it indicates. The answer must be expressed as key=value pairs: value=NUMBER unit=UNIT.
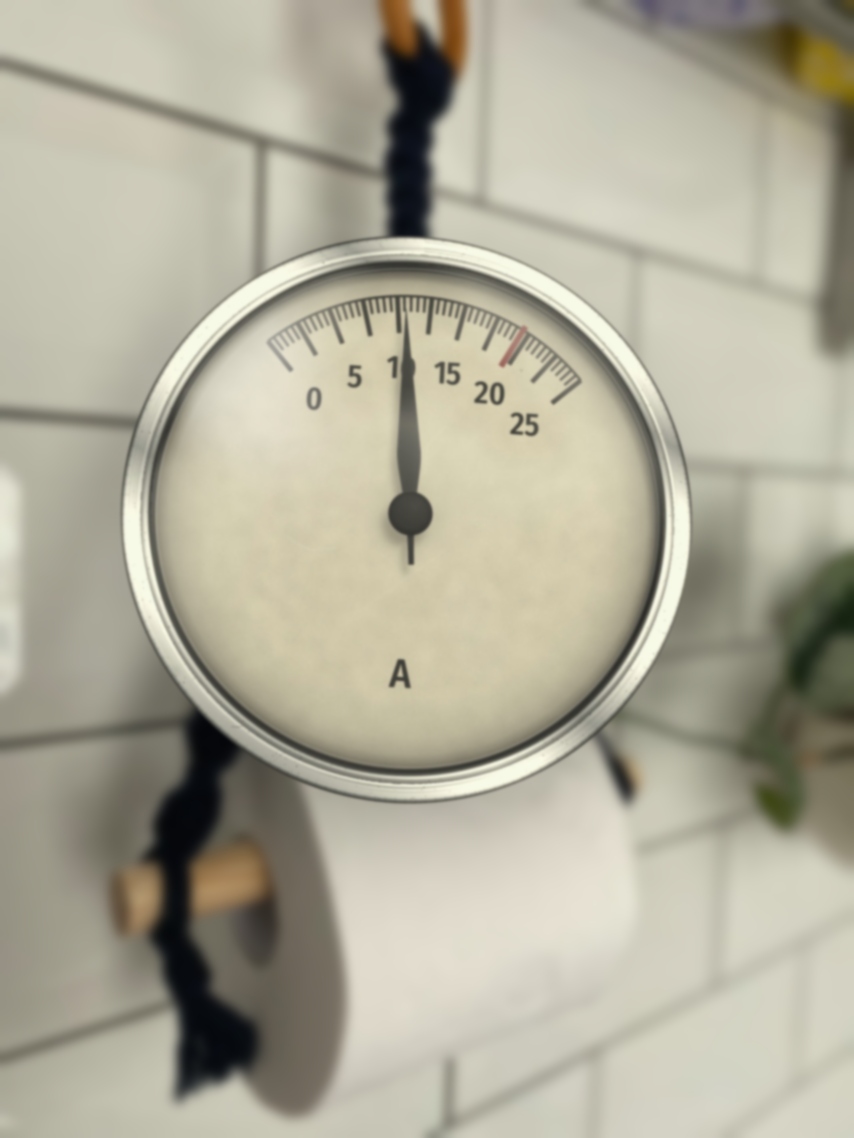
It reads value=10.5 unit=A
